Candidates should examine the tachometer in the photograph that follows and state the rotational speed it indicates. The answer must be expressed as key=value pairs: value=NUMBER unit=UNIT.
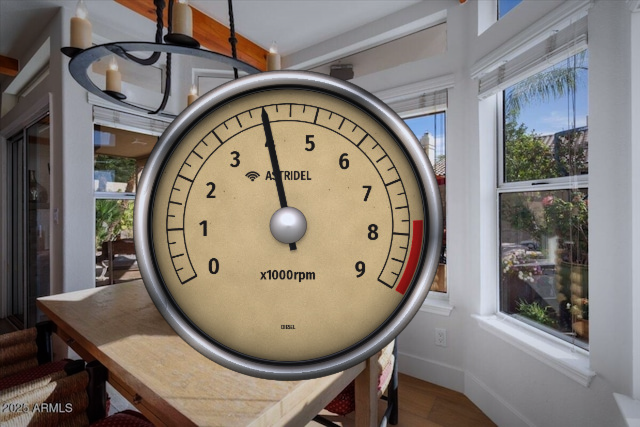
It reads value=4000 unit=rpm
